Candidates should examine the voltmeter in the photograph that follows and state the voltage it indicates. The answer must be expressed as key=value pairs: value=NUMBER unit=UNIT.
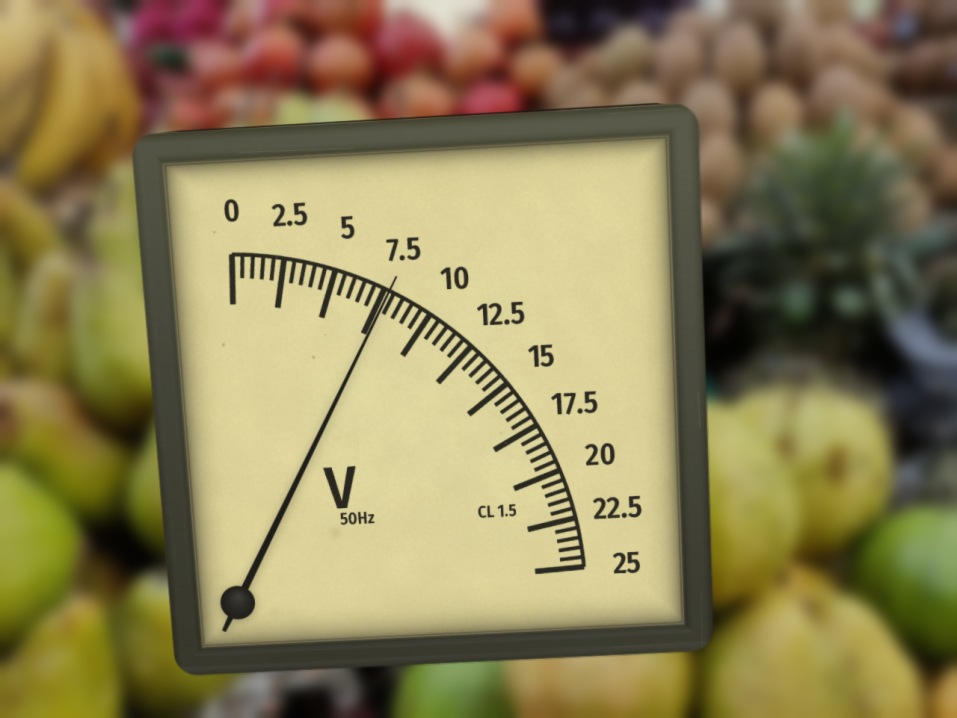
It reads value=7.75 unit=V
